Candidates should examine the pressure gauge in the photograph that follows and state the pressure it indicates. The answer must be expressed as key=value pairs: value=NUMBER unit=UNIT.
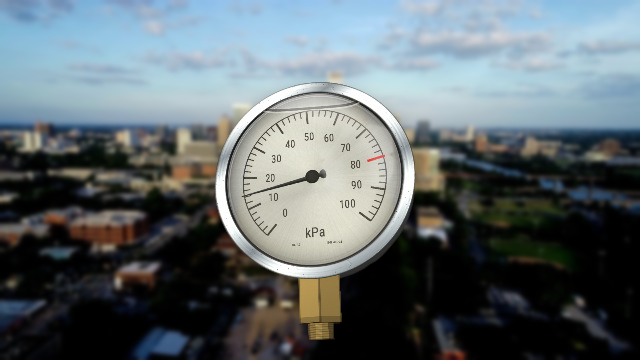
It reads value=14 unit=kPa
